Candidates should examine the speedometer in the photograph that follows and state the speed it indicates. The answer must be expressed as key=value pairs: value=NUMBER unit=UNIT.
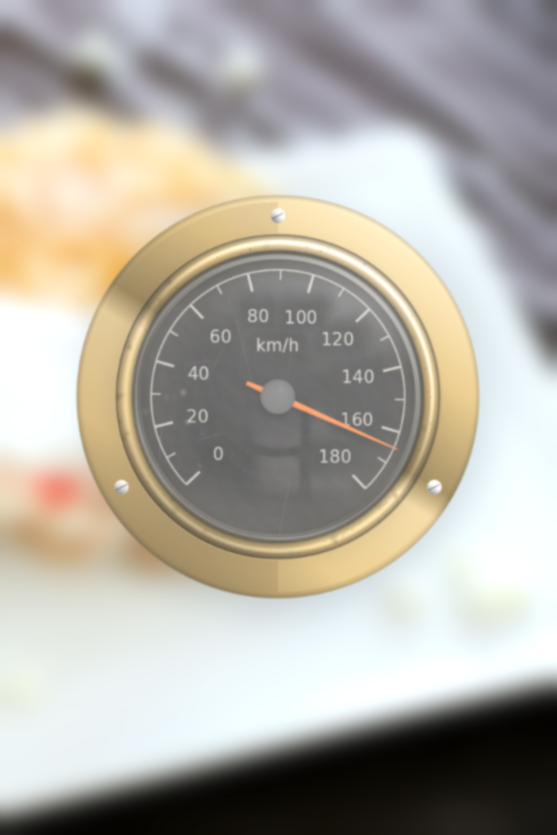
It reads value=165 unit=km/h
